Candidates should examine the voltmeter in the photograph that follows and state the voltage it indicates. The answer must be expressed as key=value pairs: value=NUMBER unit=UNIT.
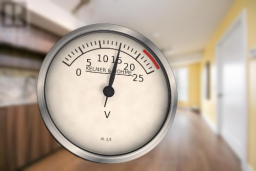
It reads value=15 unit=V
